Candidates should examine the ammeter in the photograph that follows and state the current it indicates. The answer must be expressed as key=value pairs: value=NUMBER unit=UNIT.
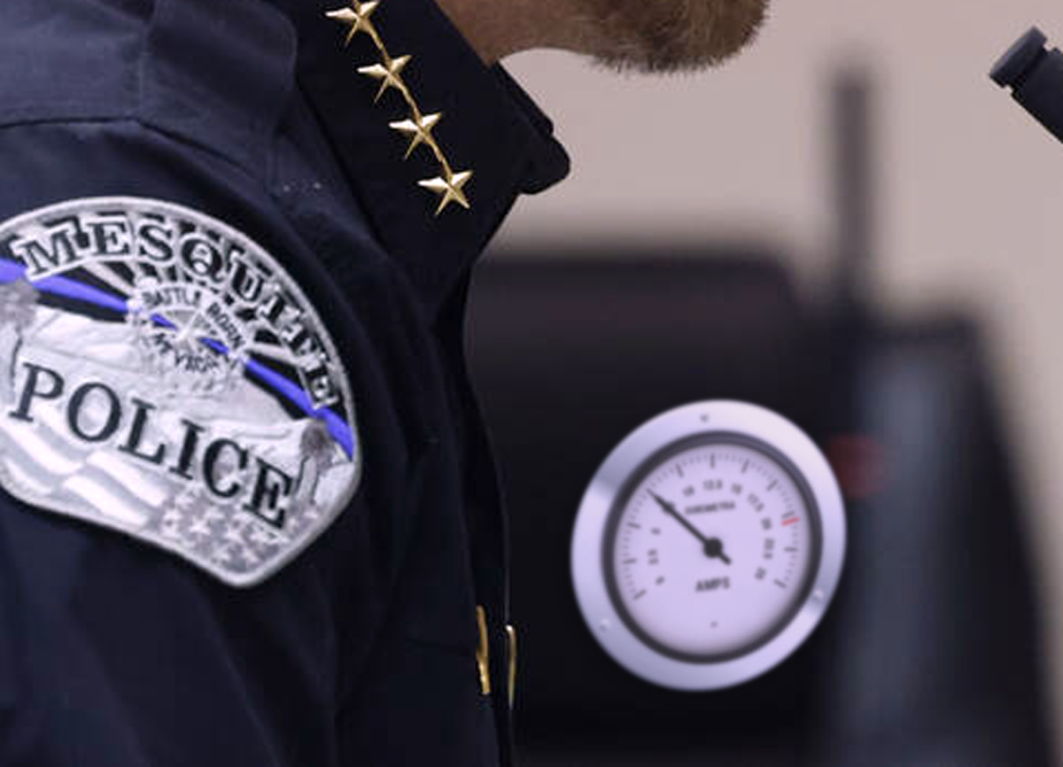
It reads value=7.5 unit=A
